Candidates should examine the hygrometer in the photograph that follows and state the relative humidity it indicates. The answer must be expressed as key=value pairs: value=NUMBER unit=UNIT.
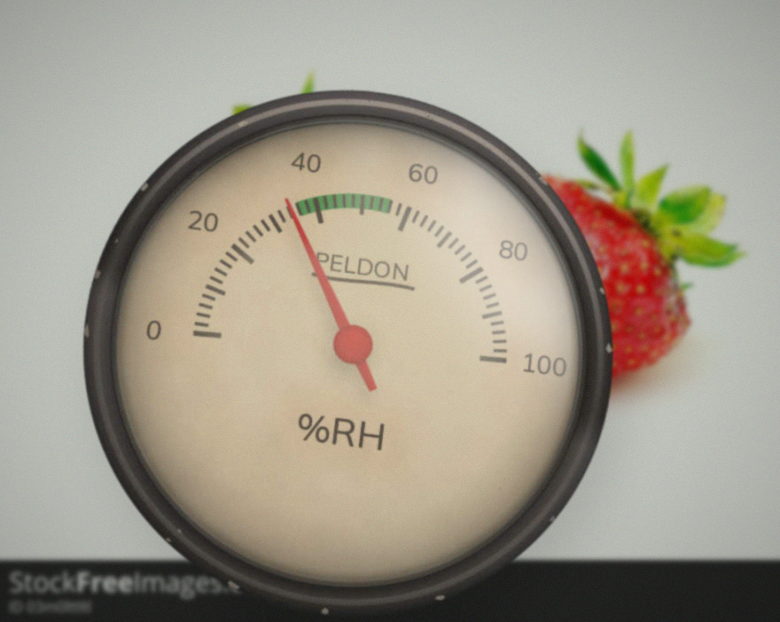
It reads value=34 unit=%
